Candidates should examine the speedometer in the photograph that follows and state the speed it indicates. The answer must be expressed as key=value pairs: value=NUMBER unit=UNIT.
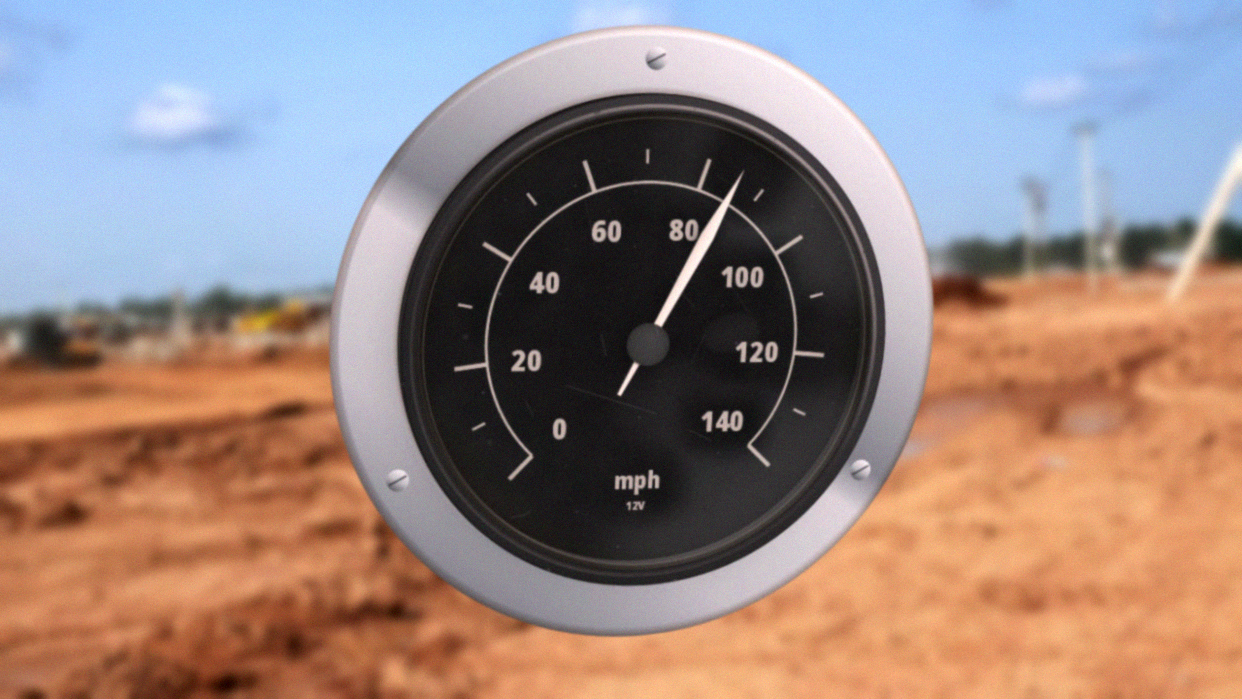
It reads value=85 unit=mph
